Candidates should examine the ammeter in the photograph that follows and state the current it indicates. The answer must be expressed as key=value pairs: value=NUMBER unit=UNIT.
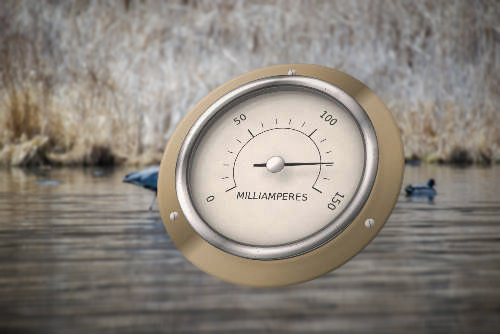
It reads value=130 unit=mA
